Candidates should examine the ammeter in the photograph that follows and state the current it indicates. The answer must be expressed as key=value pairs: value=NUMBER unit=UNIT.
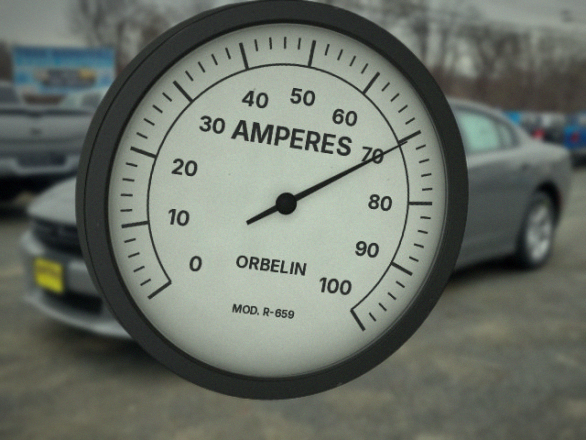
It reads value=70 unit=A
